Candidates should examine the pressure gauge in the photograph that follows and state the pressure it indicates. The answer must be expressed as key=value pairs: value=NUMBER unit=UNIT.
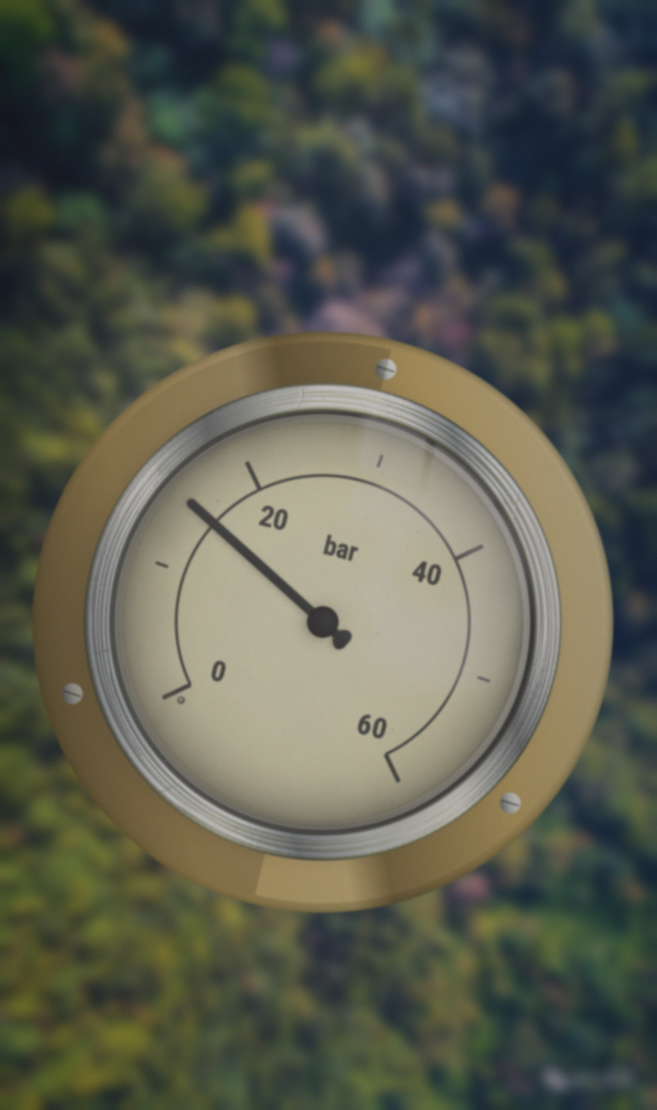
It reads value=15 unit=bar
